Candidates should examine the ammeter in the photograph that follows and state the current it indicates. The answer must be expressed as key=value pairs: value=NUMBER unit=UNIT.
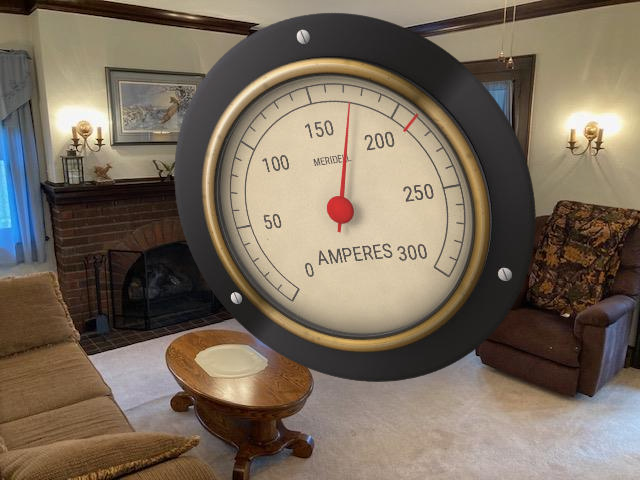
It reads value=175 unit=A
